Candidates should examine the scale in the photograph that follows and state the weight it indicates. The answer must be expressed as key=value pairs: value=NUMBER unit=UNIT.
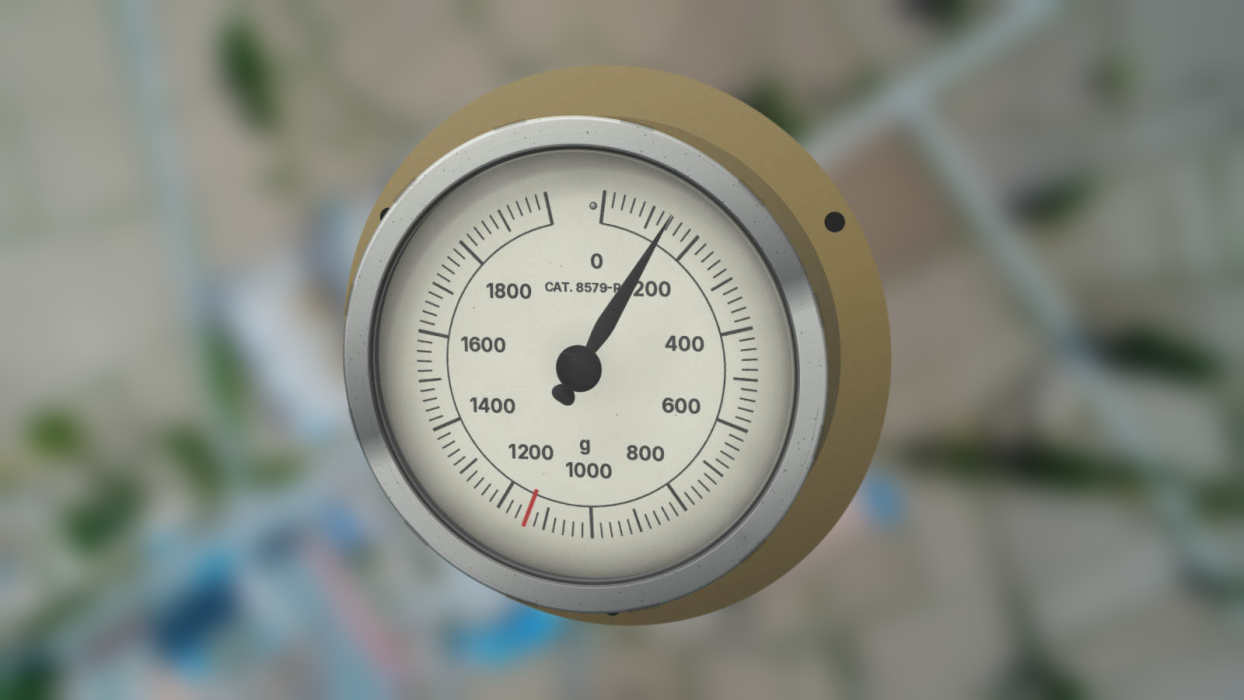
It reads value=140 unit=g
